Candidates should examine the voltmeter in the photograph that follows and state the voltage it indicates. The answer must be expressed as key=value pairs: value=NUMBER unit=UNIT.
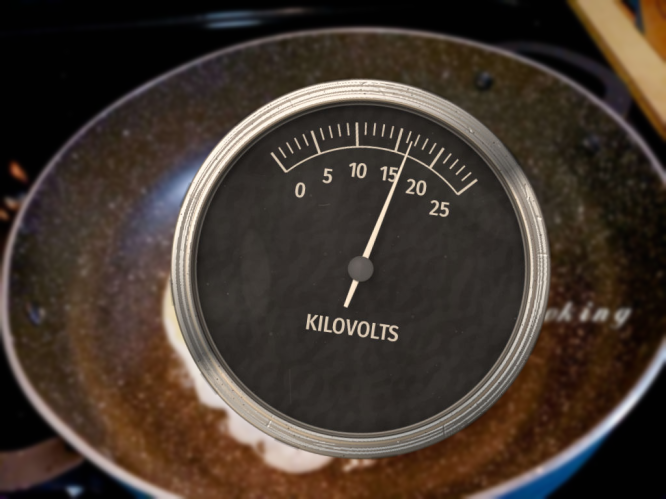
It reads value=16.5 unit=kV
